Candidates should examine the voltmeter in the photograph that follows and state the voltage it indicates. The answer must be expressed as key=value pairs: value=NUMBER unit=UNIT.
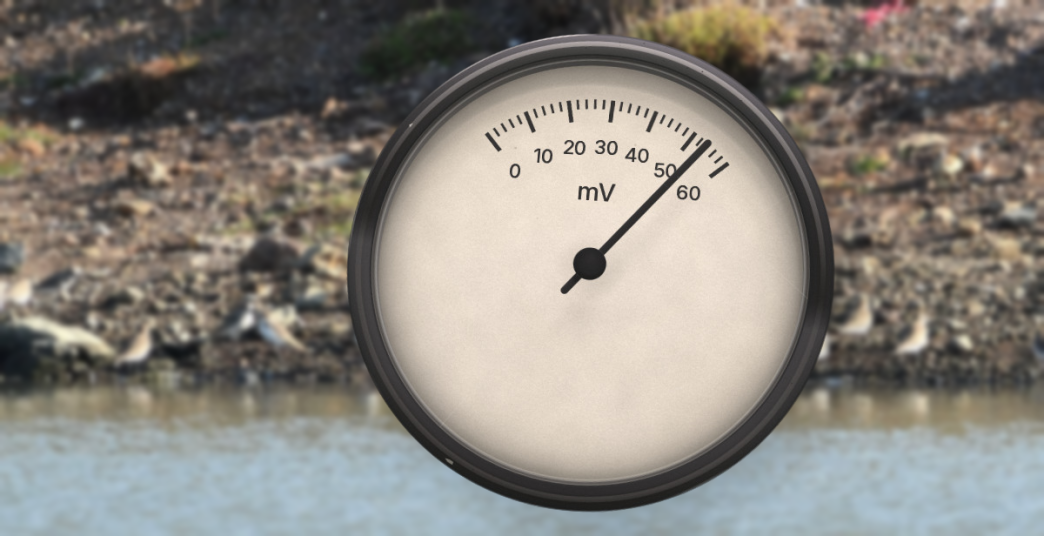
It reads value=54 unit=mV
